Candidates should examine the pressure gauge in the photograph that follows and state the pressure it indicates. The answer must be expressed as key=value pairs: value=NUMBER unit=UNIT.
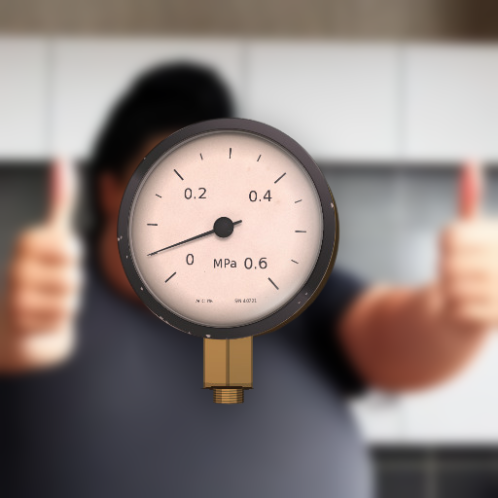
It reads value=0.05 unit=MPa
